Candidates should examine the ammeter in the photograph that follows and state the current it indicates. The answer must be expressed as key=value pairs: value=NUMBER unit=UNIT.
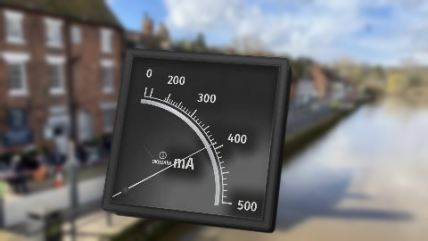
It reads value=390 unit=mA
